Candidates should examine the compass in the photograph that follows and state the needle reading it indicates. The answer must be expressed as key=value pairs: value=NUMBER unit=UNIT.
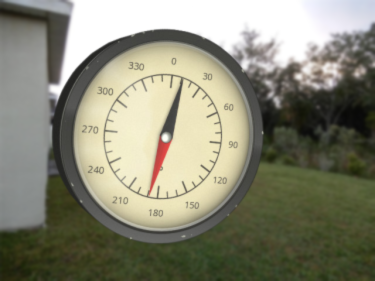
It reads value=190 unit=°
